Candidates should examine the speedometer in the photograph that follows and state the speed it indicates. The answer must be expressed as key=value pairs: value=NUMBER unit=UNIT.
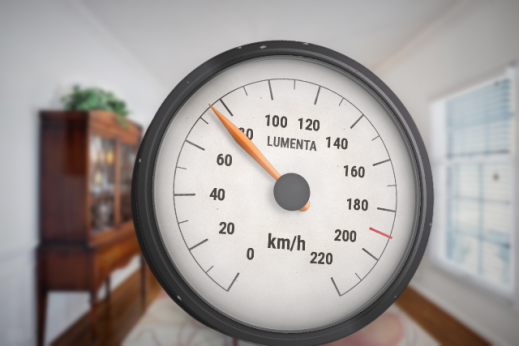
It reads value=75 unit=km/h
